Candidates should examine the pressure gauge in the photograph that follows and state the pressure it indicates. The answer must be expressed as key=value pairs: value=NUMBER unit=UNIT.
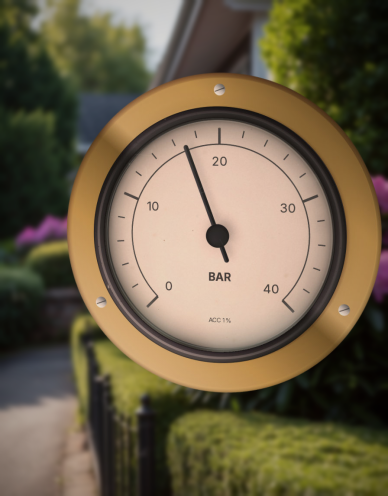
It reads value=17 unit=bar
